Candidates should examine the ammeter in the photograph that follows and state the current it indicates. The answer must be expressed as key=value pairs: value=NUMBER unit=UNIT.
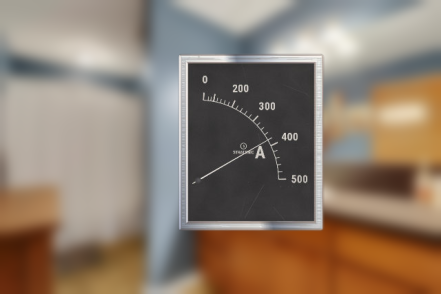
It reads value=380 unit=A
